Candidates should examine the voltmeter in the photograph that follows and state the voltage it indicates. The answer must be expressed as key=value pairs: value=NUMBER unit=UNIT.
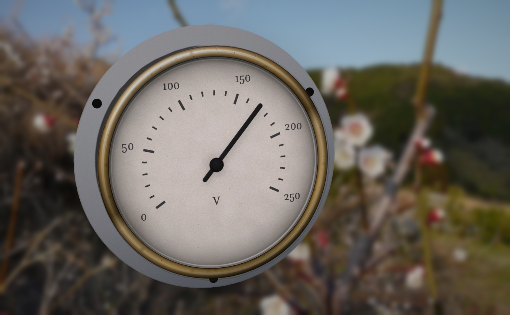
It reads value=170 unit=V
